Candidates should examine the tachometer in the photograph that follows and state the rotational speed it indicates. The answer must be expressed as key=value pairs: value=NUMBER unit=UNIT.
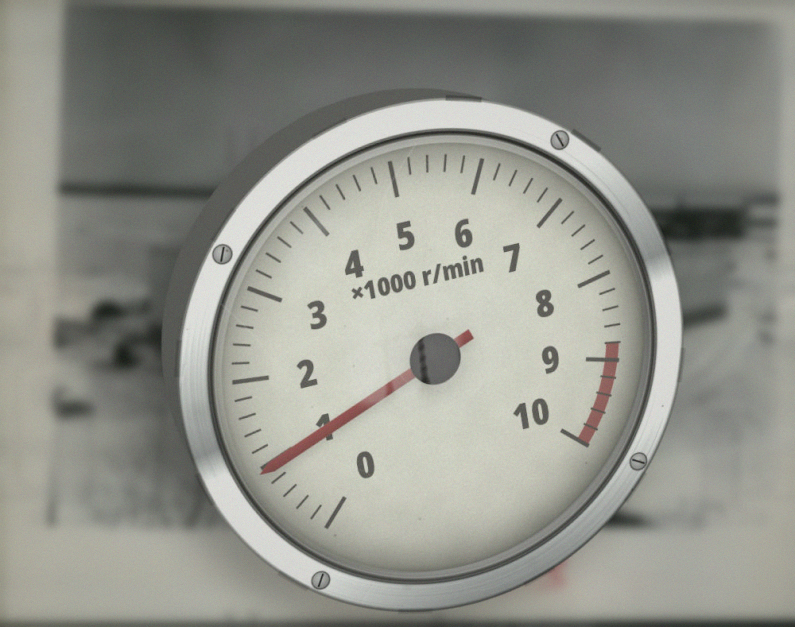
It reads value=1000 unit=rpm
